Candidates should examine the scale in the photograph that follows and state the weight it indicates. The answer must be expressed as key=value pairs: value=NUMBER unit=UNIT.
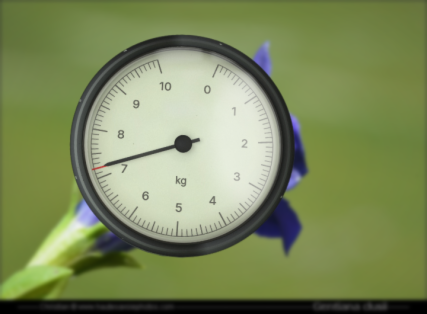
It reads value=7.2 unit=kg
